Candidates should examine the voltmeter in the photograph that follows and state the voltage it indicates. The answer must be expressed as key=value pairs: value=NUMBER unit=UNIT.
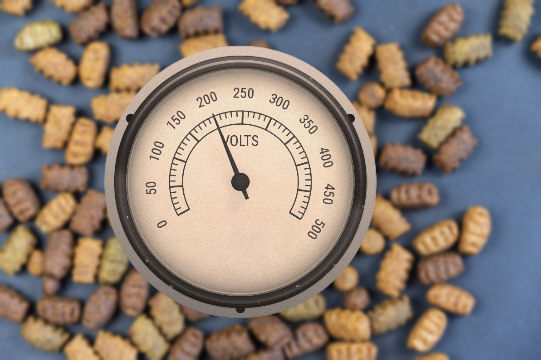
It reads value=200 unit=V
